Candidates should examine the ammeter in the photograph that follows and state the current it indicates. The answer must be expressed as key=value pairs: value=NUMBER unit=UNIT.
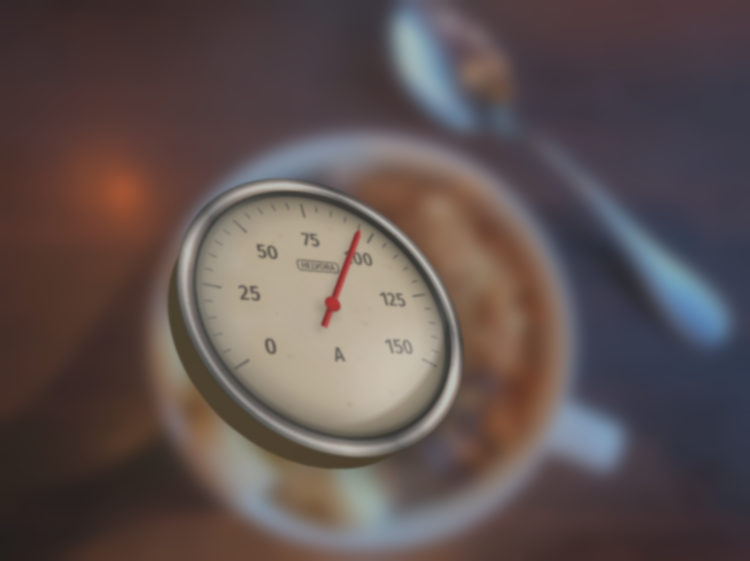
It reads value=95 unit=A
